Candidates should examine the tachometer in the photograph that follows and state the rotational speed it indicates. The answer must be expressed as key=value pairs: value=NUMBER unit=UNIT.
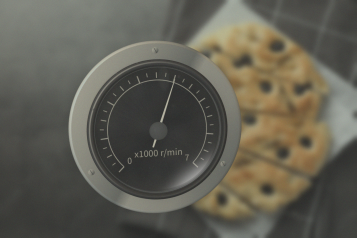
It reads value=4000 unit=rpm
